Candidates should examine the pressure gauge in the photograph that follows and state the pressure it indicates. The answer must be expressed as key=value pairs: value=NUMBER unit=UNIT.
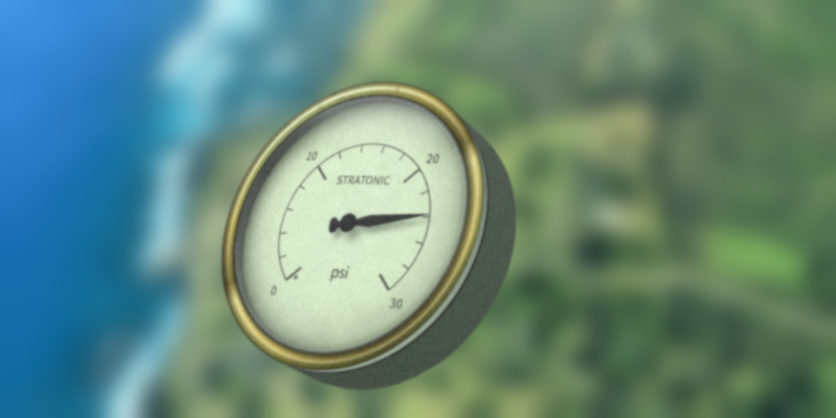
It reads value=24 unit=psi
